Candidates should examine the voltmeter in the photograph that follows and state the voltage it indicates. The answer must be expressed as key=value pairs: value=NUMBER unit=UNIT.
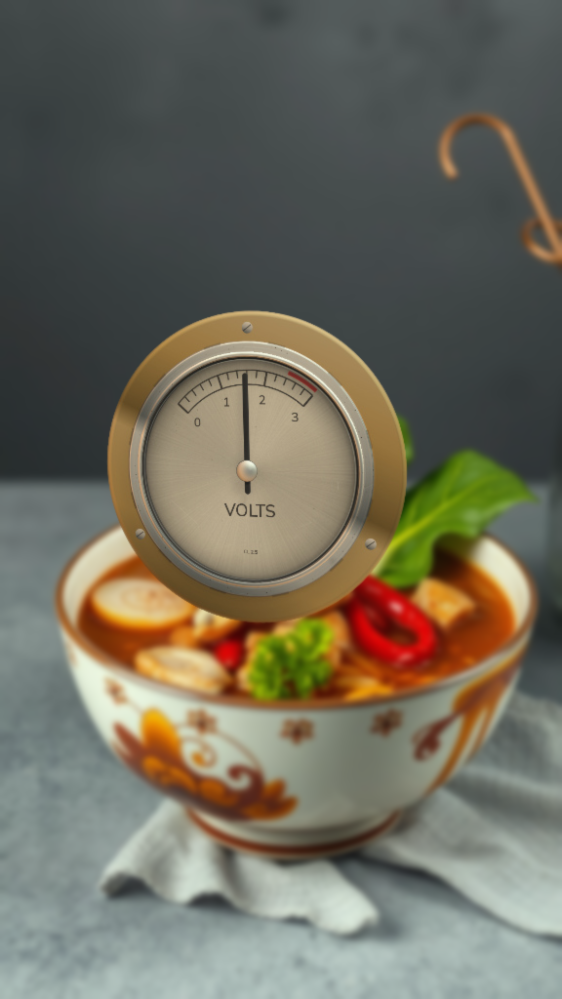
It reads value=1.6 unit=V
